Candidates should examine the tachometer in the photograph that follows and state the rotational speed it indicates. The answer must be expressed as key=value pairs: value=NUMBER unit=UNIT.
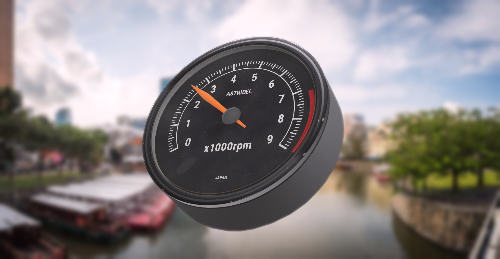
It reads value=2500 unit=rpm
